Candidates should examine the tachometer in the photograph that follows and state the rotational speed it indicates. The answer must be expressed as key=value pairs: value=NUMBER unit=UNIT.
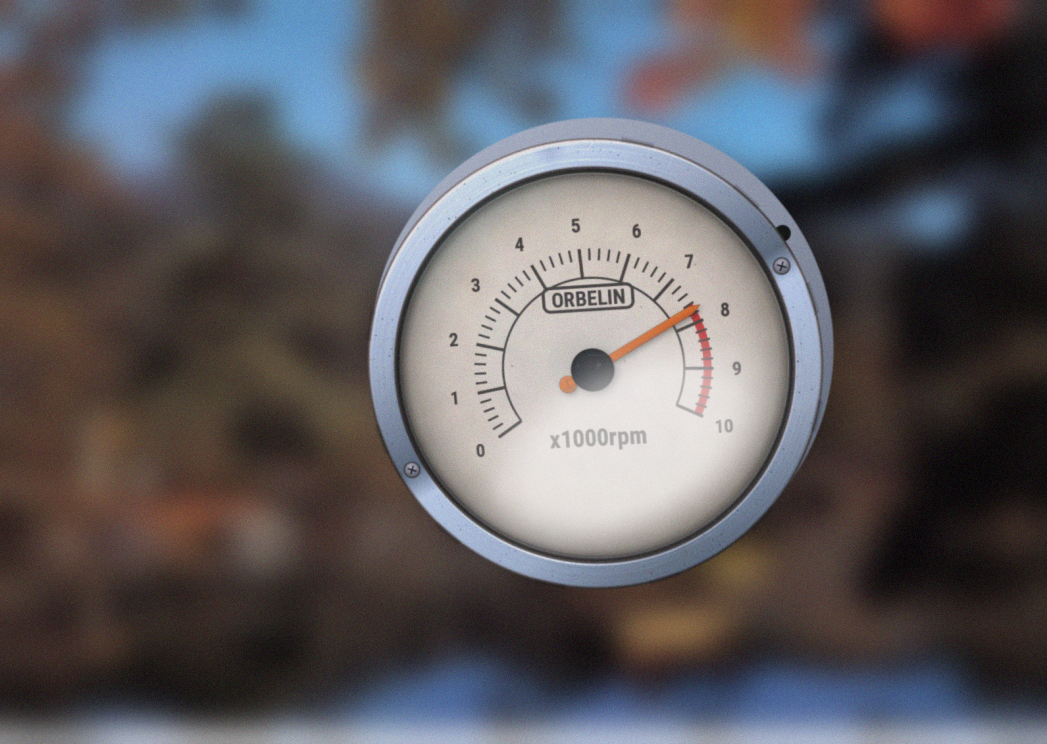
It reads value=7700 unit=rpm
